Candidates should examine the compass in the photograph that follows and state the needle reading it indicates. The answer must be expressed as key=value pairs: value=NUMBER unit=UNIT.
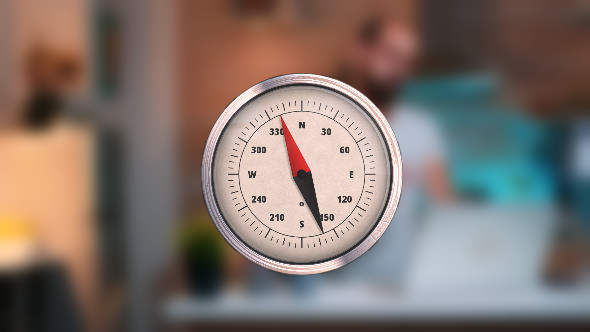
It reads value=340 unit=°
